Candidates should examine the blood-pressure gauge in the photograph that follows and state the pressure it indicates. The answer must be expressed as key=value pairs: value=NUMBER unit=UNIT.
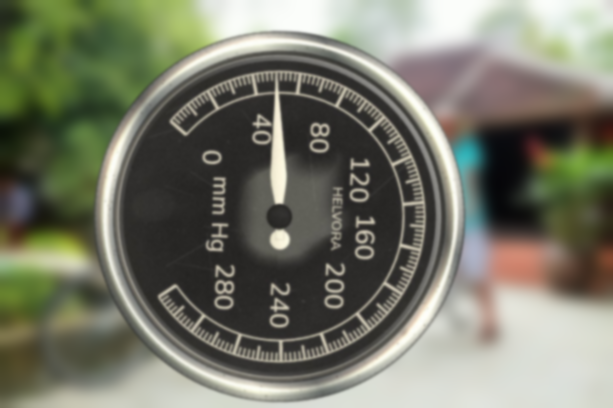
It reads value=50 unit=mmHg
